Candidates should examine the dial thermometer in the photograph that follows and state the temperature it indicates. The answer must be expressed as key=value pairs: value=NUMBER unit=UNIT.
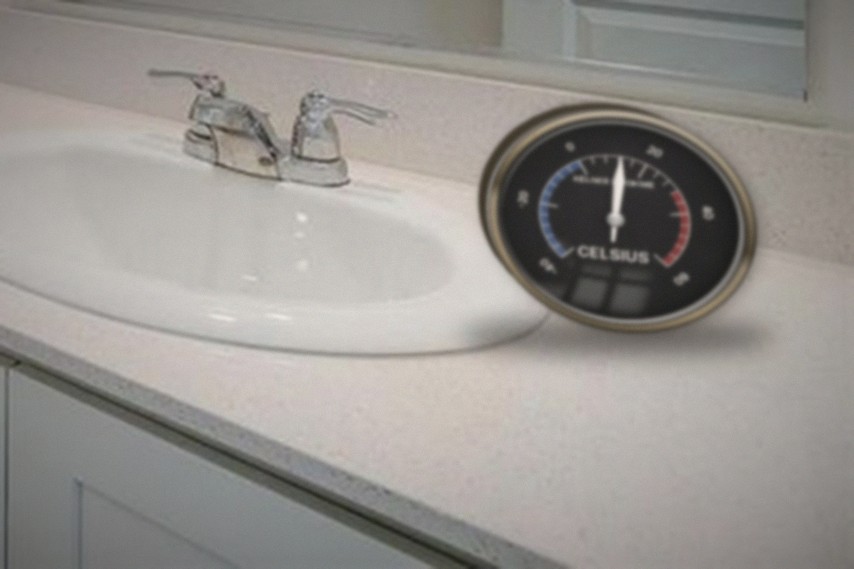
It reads value=12 unit=°C
